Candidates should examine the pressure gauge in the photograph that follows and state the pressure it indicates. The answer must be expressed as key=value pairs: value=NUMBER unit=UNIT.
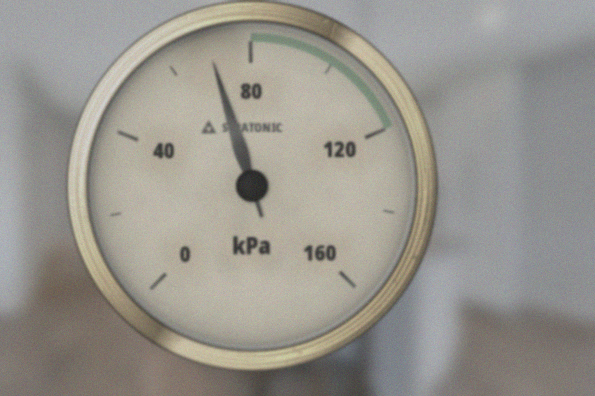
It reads value=70 unit=kPa
